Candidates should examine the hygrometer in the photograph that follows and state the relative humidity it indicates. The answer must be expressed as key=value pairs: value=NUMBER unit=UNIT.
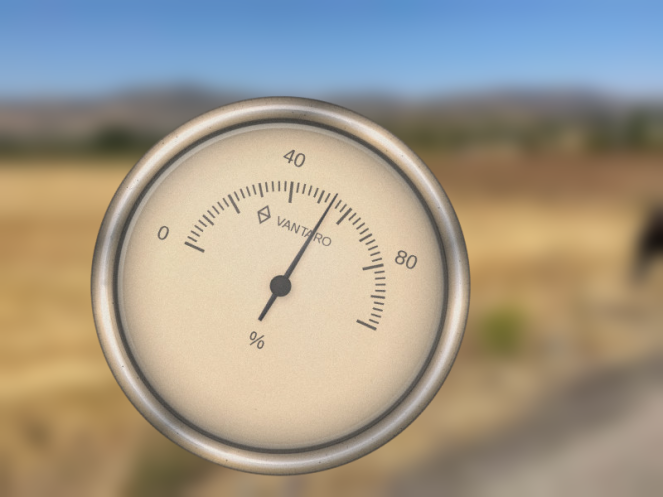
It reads value=54 unit=%
